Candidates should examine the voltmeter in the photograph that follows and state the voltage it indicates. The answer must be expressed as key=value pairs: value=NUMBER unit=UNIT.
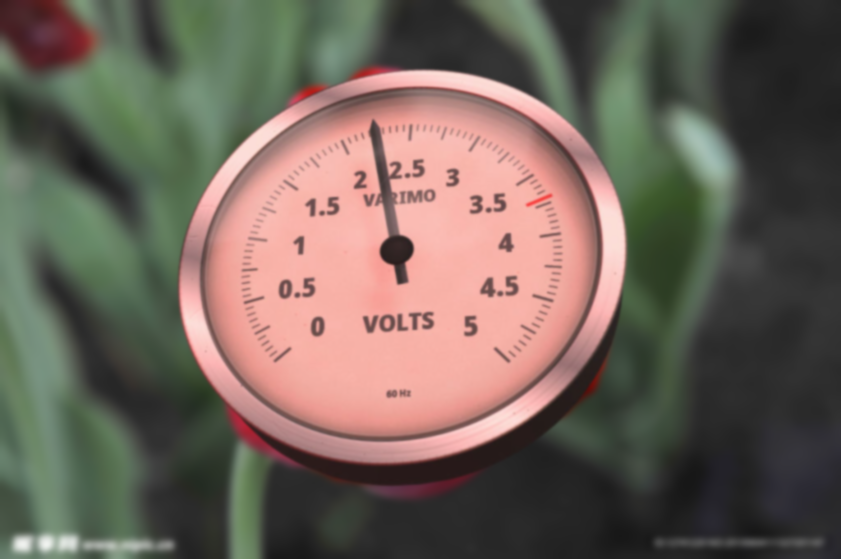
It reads value=2.25 unit=V
